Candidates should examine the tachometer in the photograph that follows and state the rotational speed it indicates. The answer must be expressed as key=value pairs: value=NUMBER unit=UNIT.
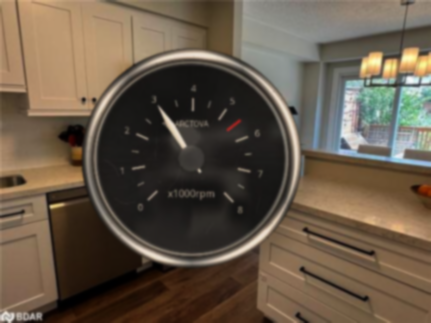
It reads value=3000 unit=rpm
